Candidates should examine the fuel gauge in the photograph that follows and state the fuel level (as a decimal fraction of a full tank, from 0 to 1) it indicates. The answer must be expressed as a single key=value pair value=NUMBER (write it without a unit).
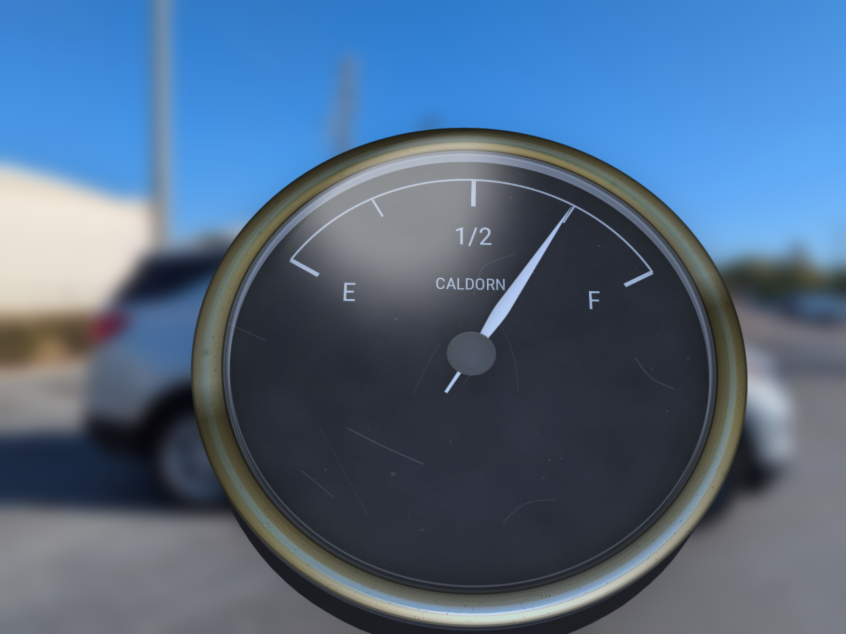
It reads value=0.75
